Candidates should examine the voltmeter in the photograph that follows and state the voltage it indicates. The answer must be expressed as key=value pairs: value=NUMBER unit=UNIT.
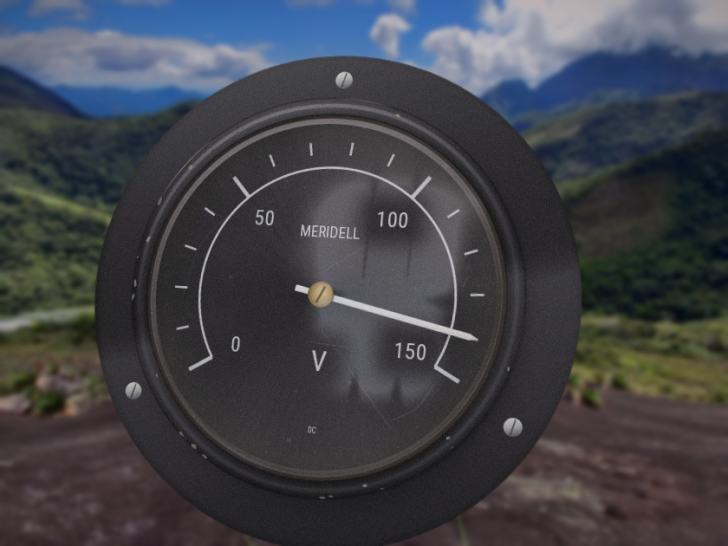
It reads value=140 unit=V
